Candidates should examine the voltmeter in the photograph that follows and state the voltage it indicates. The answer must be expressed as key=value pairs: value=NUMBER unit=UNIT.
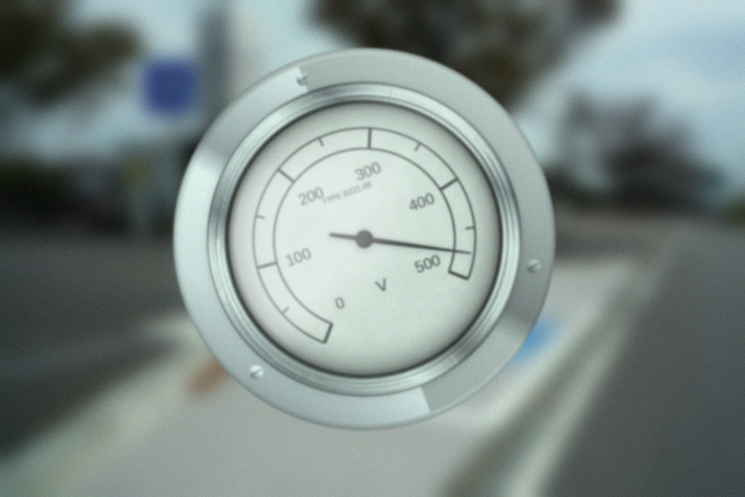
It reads value=475 unit=V
